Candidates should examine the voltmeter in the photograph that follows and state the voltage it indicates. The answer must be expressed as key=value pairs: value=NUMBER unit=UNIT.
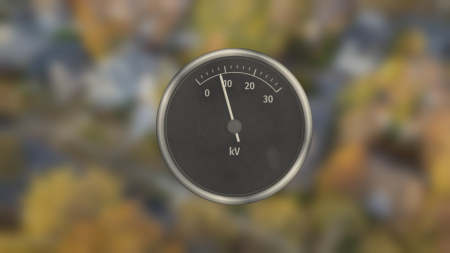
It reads value=8 unit=kV
